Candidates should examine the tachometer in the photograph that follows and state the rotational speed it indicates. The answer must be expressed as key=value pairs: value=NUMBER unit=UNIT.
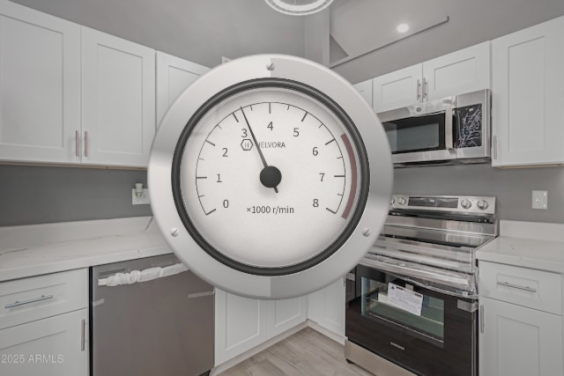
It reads value=3250 unit=rpm
